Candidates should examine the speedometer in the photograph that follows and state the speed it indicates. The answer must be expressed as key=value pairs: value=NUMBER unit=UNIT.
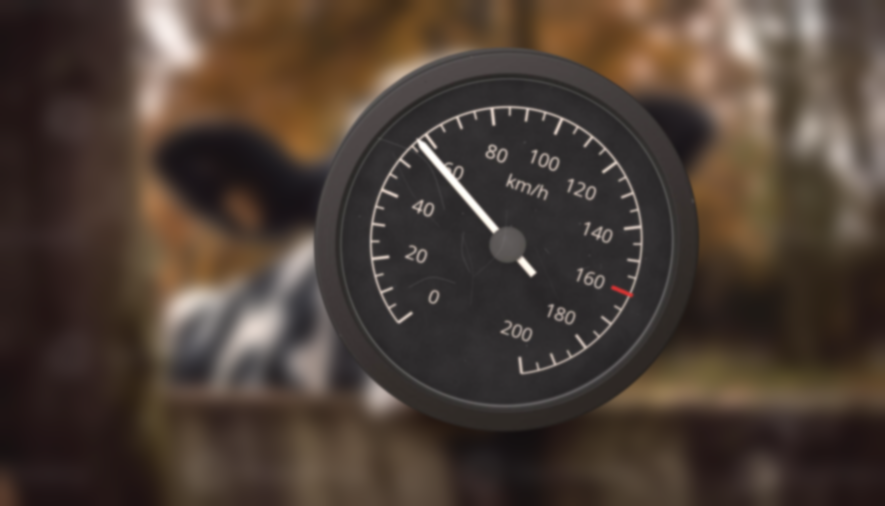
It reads value=57.5 unit=km/h
